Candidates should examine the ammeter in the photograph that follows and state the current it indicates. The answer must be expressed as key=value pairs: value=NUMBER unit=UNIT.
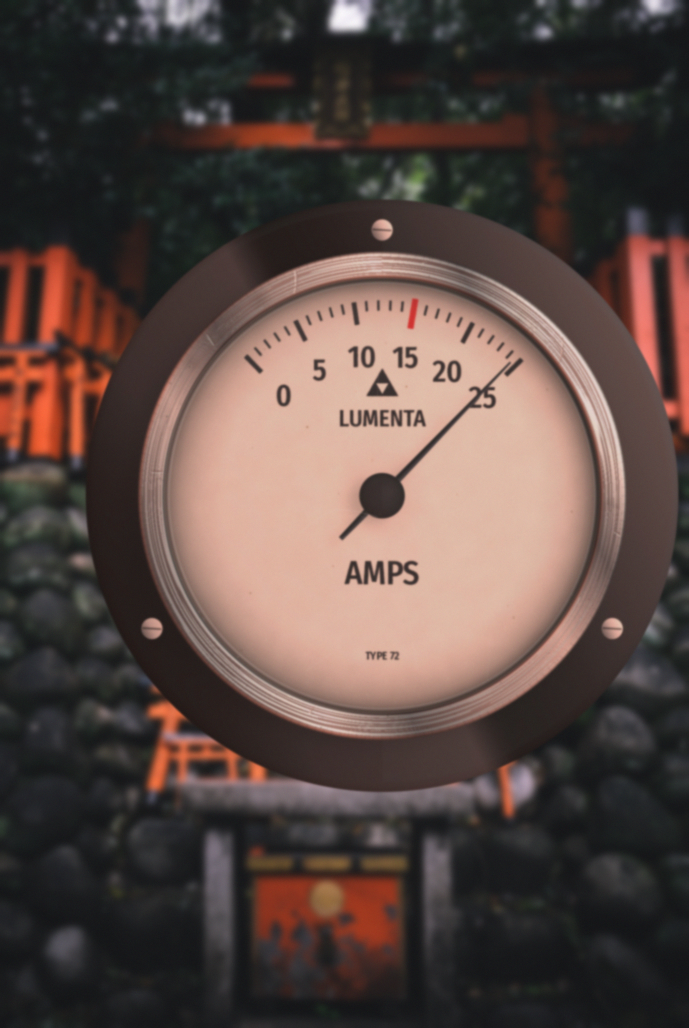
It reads value=24.5 unit=A
